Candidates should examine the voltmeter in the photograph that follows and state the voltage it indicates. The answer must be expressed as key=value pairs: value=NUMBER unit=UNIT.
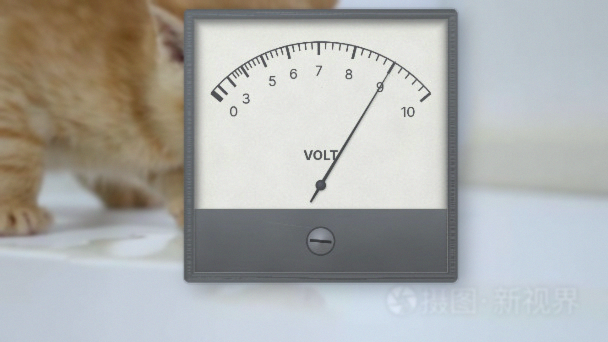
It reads value=9 unit=V
